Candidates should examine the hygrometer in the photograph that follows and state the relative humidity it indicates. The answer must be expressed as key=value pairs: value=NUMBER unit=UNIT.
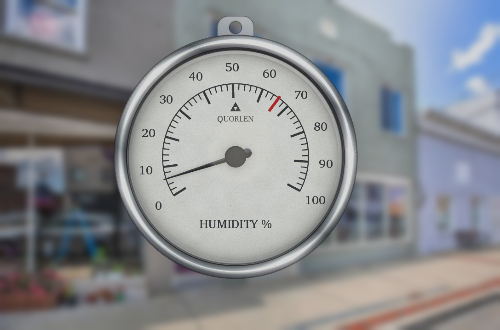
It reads value=6 unit=%
